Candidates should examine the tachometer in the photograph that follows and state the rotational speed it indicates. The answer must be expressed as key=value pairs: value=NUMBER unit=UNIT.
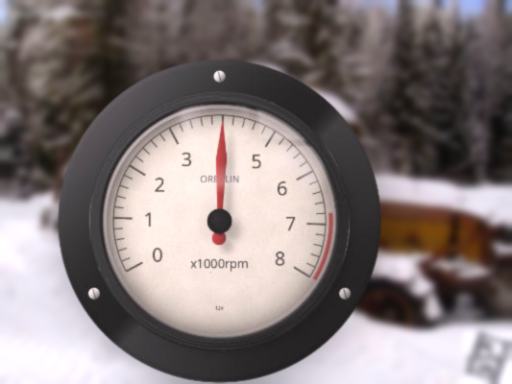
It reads value=4000 unit=rpm
